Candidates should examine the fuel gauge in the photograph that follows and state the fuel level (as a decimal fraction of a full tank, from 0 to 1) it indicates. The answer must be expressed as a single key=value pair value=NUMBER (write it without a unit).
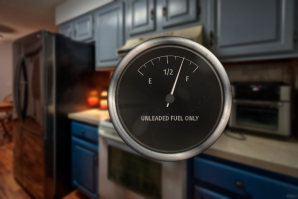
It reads value=0.75
